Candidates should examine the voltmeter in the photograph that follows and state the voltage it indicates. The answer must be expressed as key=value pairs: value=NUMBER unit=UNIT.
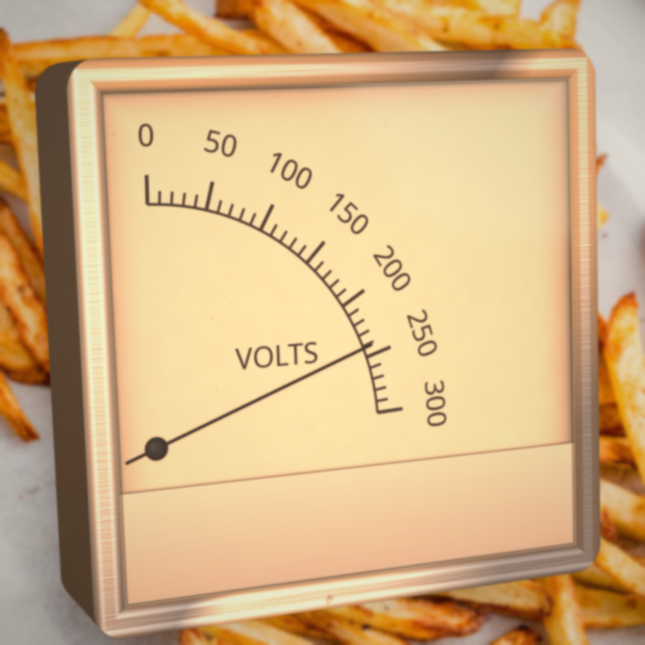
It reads value=240 unit=V
